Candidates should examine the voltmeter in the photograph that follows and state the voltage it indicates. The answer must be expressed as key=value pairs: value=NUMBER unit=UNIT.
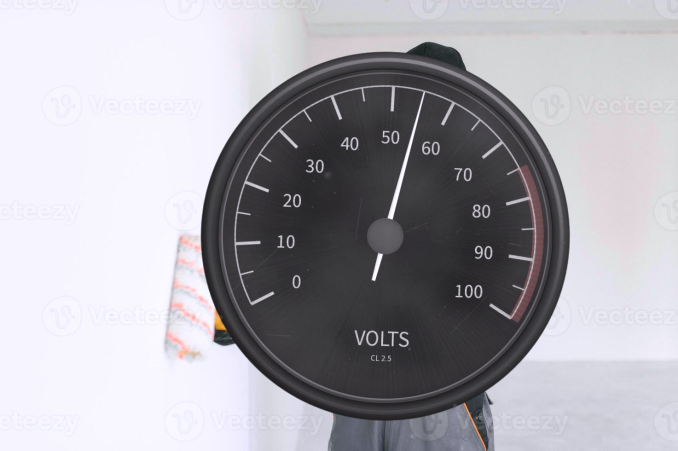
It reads value=55 unit=V
